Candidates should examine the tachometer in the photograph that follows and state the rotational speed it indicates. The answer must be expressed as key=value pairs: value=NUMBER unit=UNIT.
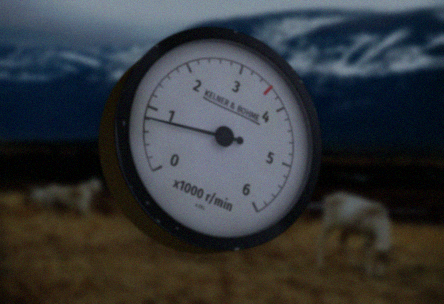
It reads value=800 unit=rpm
